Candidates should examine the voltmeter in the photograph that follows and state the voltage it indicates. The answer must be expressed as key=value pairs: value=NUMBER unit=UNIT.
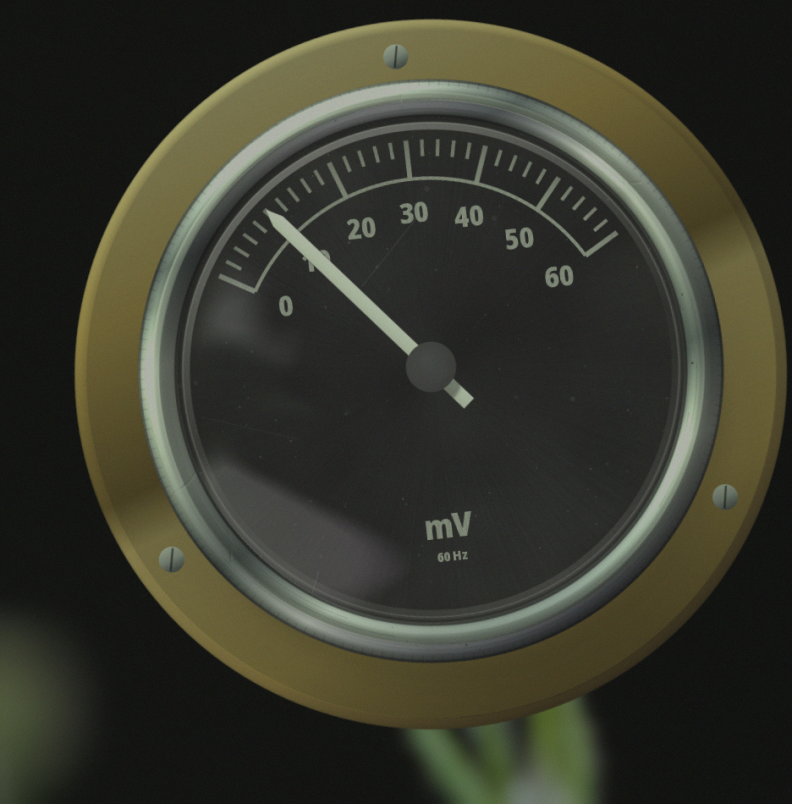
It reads value=10 unit=mV
